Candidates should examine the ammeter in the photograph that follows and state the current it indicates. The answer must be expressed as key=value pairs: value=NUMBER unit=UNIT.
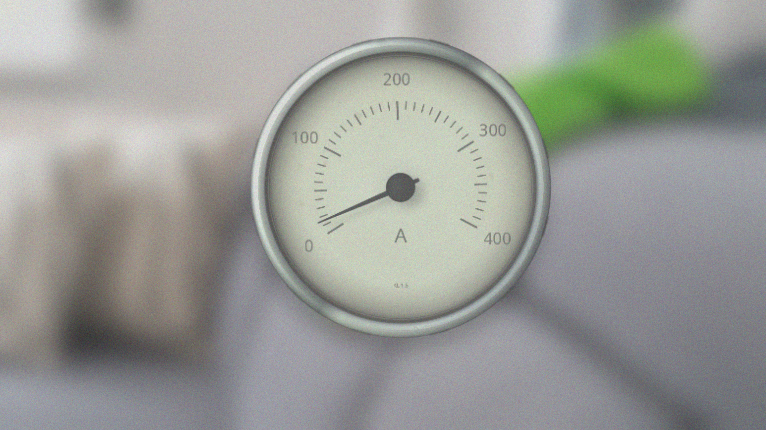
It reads value=15 unit=A
